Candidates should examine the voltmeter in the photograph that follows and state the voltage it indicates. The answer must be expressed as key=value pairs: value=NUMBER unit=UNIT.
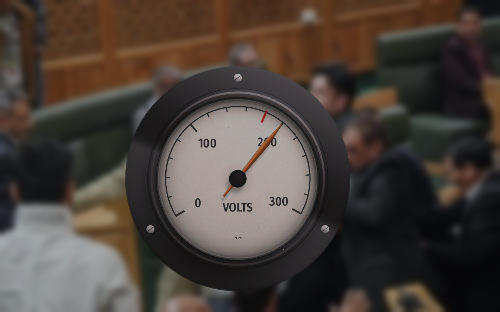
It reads value=200 unit=V
